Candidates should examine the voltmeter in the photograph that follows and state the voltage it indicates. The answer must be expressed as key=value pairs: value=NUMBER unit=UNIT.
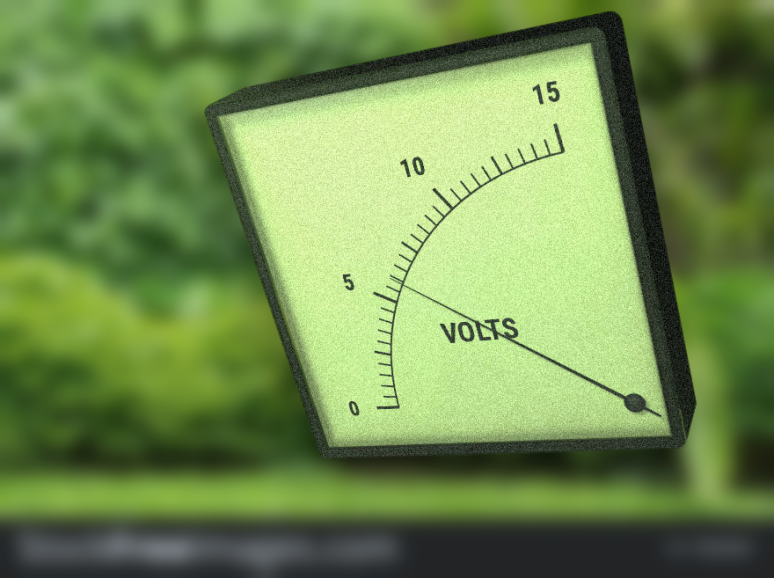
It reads value=6 unit=V
